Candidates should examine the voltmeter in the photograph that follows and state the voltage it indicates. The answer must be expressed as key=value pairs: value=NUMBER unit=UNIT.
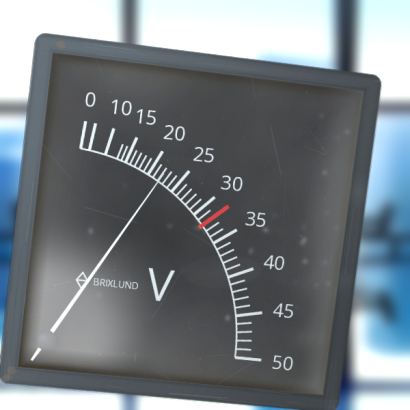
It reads value=22 unit=V
